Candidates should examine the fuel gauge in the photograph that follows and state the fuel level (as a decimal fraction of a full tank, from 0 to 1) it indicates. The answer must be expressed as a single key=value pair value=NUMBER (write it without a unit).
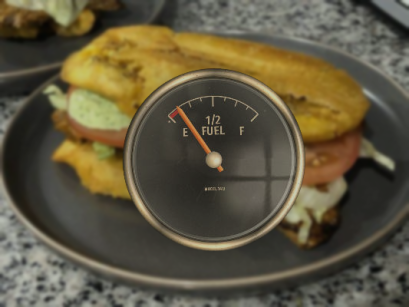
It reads value=0.125
